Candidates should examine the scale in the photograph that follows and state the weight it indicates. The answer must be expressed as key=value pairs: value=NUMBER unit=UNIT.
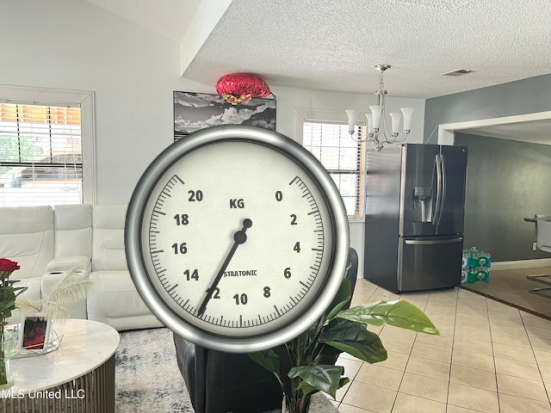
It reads value=12.2 unit=kg
